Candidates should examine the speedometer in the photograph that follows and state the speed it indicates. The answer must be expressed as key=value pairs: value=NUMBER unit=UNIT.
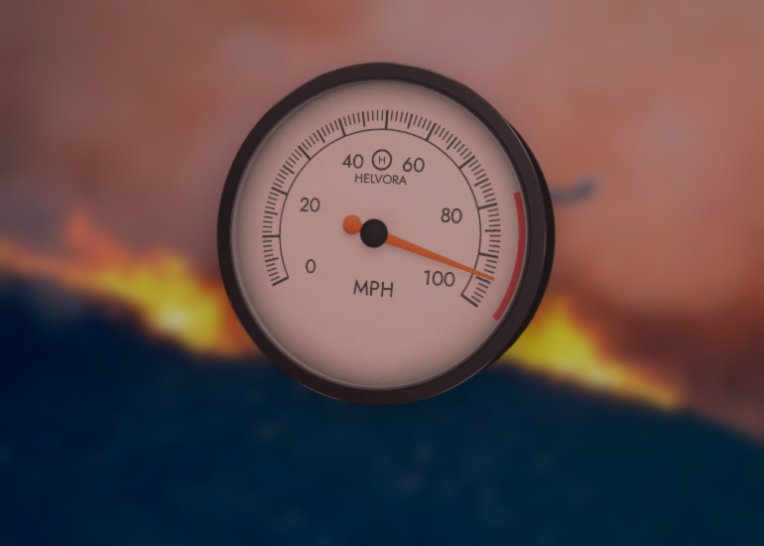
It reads value=94 unit=mph
